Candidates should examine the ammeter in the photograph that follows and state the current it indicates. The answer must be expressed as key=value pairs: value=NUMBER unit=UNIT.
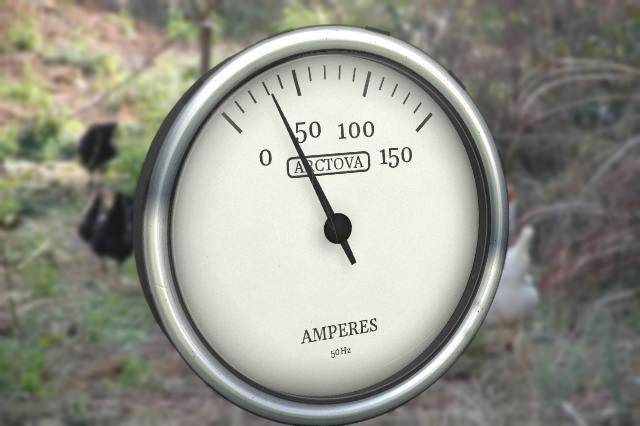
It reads value=30 unit=A
